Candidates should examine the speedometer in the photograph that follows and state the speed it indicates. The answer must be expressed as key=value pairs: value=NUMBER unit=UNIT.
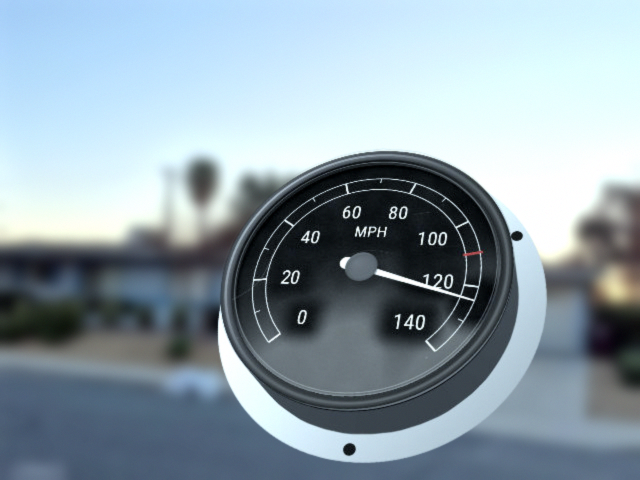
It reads value=125 unit=mph
